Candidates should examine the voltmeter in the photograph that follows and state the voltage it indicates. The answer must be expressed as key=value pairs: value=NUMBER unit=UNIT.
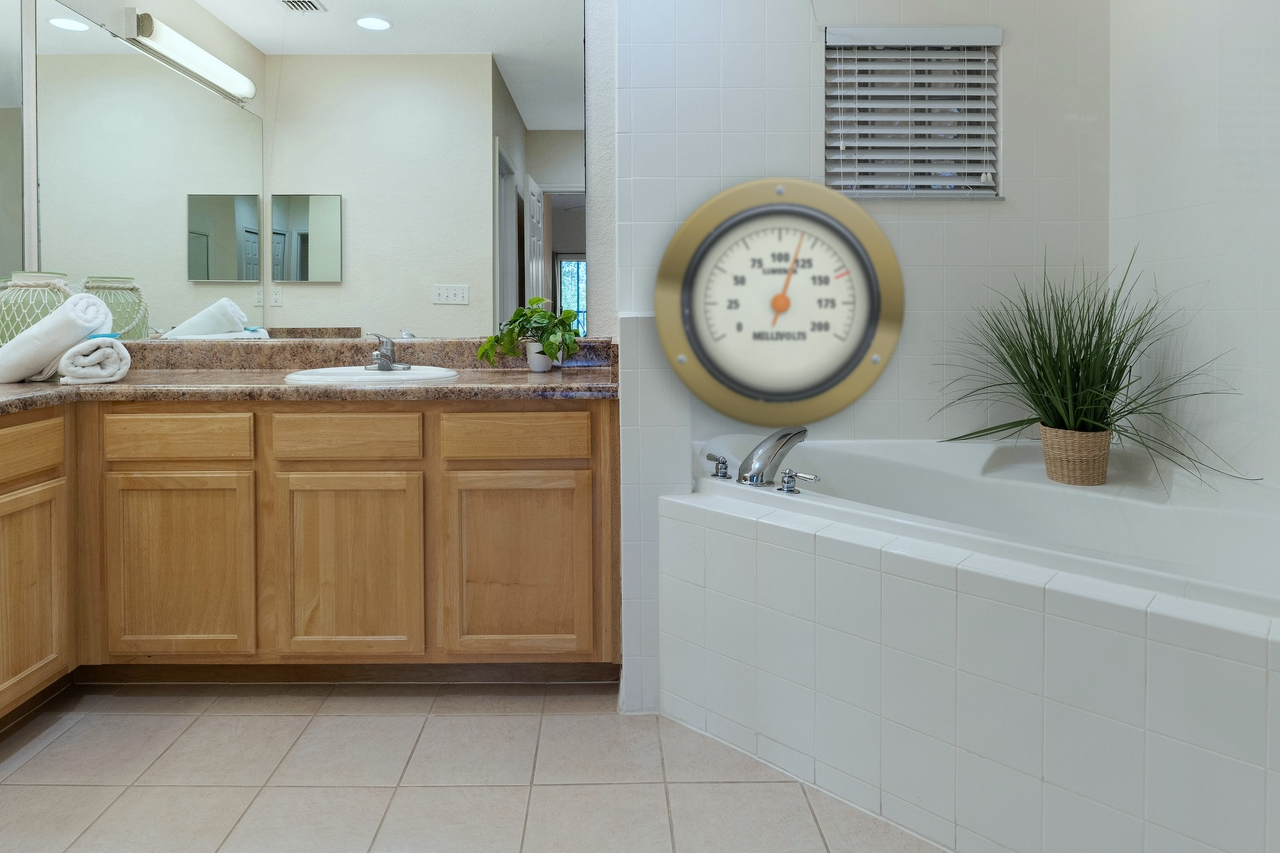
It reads value=115 unit=mV
